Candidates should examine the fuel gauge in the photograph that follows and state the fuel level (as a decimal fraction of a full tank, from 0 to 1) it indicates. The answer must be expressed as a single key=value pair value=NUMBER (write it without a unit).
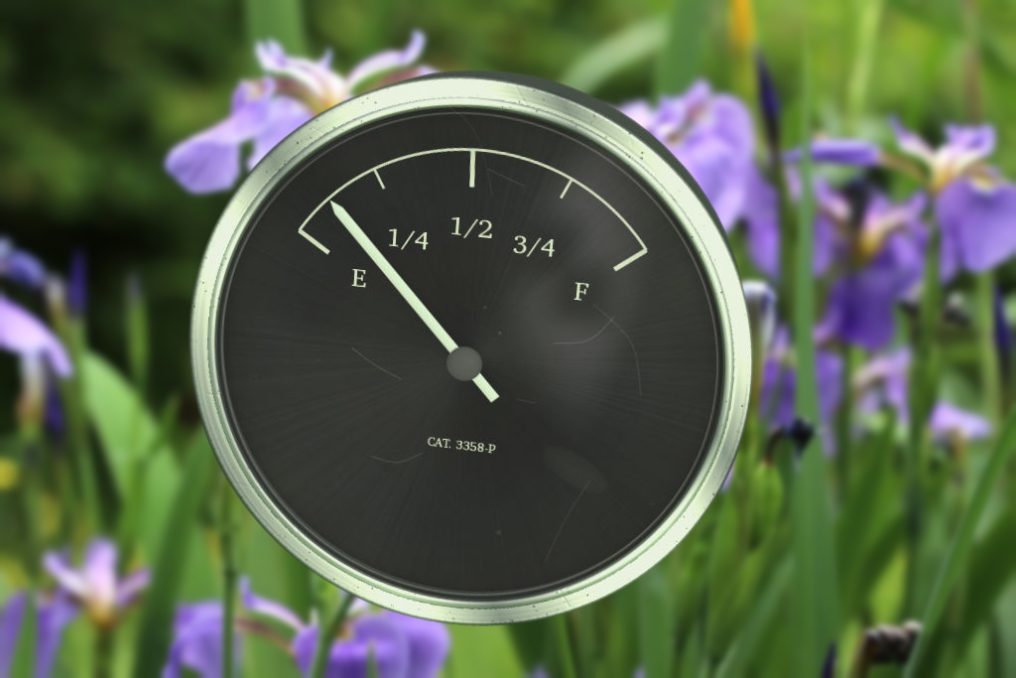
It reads value=0.125
